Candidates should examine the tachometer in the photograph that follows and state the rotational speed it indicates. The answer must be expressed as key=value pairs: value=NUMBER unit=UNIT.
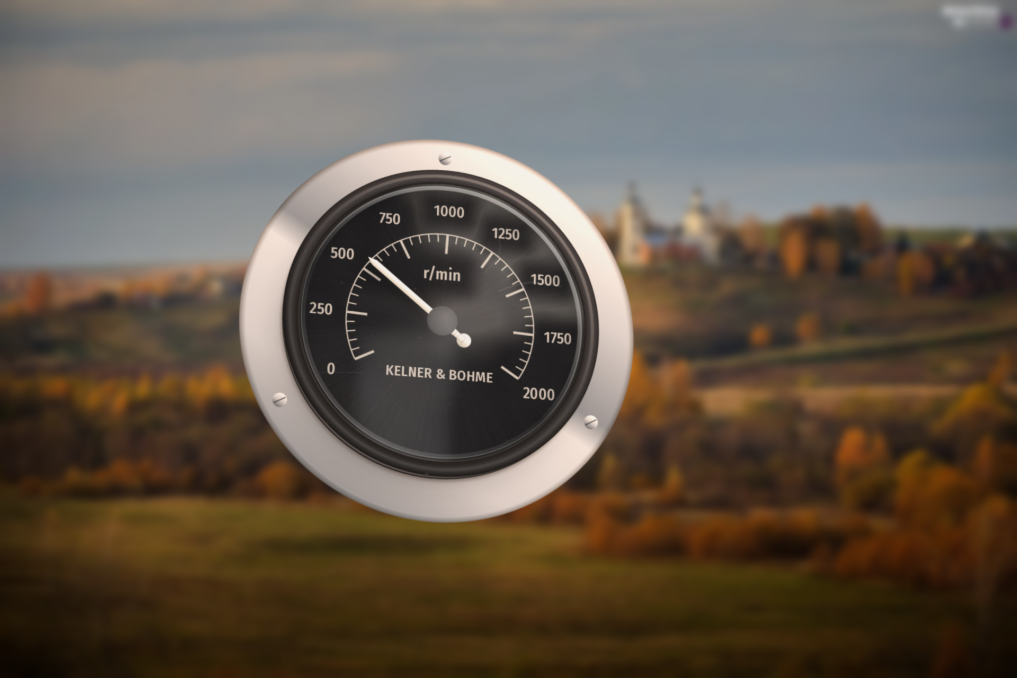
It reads value=550 unit=rpm
